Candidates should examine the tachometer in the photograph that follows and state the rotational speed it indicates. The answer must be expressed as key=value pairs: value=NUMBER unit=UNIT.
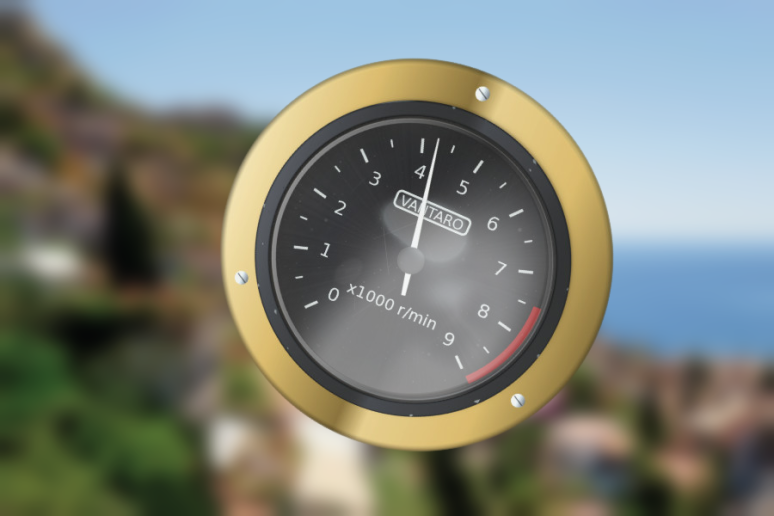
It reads value=4250 unit=rpm
